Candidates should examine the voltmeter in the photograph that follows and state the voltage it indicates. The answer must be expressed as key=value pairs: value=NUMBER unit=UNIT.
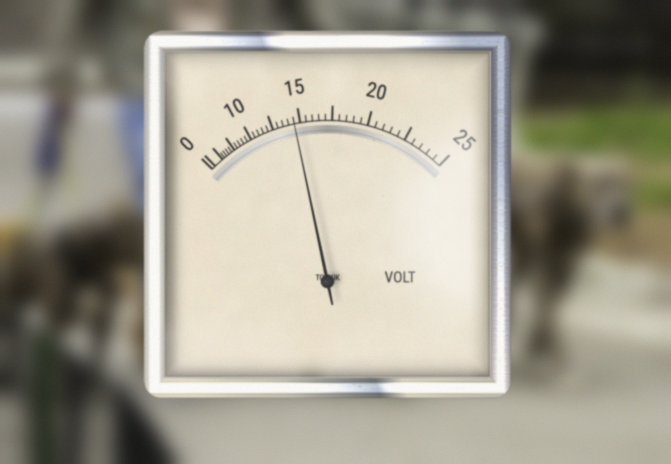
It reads value=14.5 unit=V
